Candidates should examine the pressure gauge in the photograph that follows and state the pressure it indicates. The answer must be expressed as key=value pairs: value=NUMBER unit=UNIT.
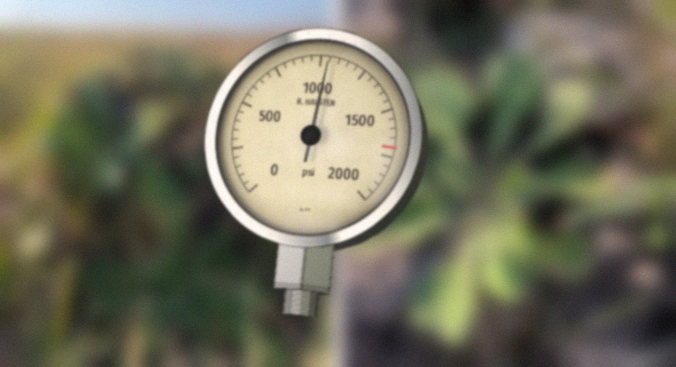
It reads value=1050 unit=psi
